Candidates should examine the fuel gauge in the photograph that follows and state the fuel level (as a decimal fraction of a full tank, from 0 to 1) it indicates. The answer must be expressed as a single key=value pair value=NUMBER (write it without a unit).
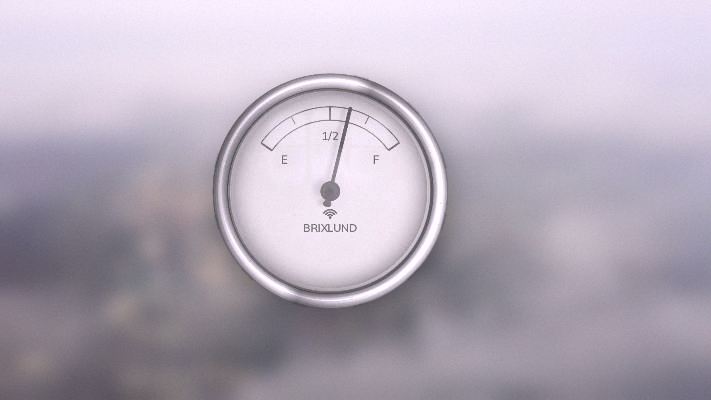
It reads value=0.625
